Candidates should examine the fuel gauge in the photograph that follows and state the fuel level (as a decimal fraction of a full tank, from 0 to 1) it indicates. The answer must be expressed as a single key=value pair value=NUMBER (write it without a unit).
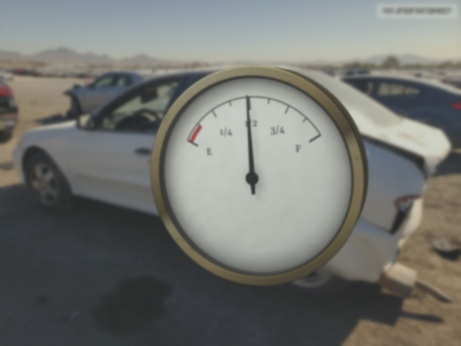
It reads value=0.5
